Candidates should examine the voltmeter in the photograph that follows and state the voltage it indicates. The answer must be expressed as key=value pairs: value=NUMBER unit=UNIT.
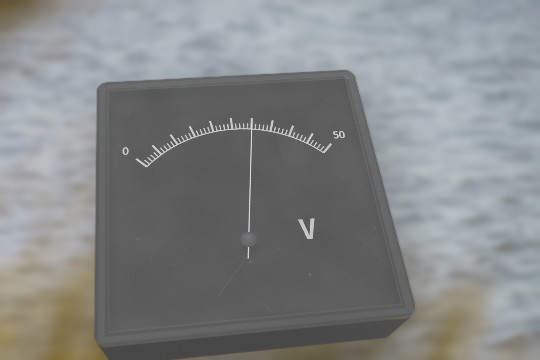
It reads value=30 unit=V
